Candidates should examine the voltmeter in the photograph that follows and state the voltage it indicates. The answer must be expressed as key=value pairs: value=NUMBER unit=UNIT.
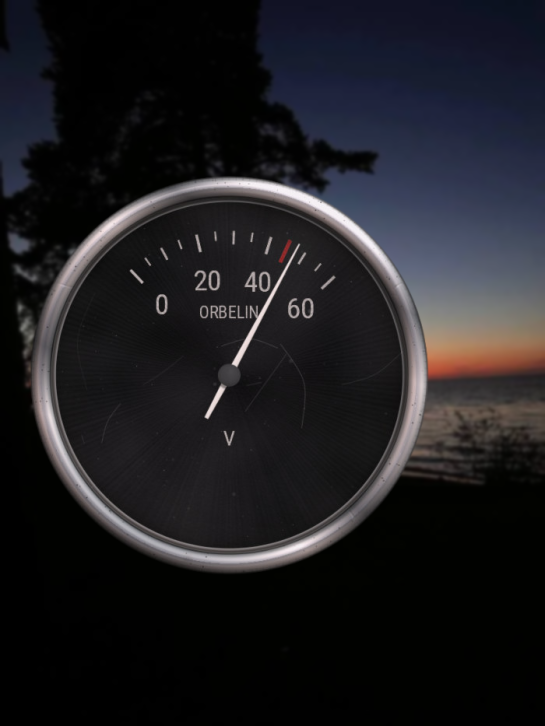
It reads value=47.5 unit=V
